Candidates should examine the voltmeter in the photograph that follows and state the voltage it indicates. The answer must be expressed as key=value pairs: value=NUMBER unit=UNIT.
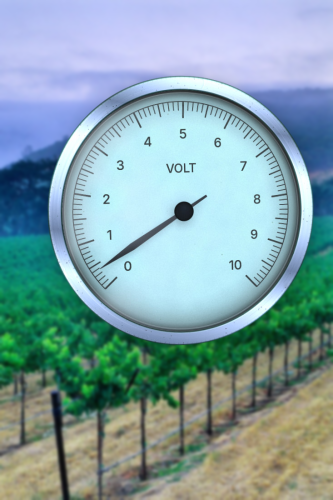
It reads value=0.4 unit=V
